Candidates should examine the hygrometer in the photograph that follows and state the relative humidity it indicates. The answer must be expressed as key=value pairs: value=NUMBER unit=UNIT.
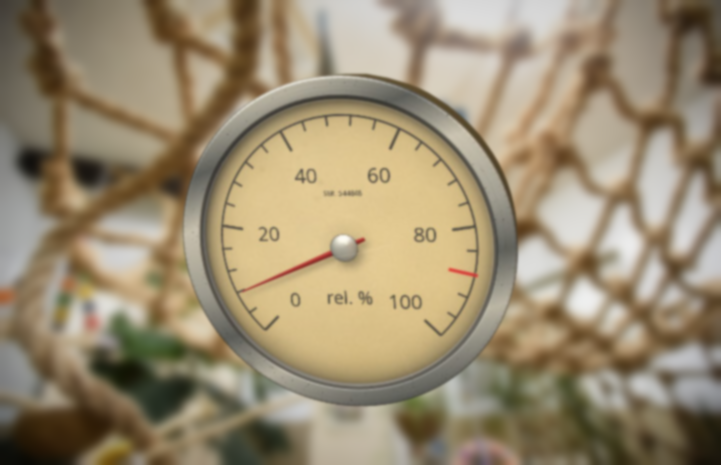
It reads value=8 unit=%
